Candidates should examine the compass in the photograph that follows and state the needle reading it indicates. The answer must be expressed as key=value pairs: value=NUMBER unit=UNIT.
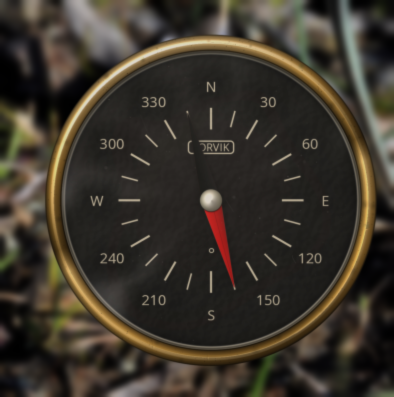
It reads value=165 unit=°
